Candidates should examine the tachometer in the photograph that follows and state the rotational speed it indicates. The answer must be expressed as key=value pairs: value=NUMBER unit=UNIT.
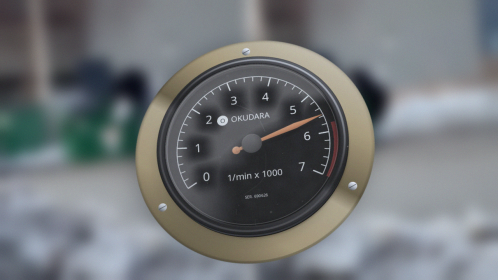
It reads value=5600 unit=rpm
